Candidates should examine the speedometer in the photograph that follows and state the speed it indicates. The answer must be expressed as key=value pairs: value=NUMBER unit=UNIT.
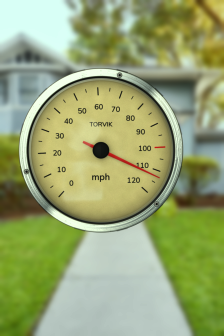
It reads value=112.5 unit=mph
